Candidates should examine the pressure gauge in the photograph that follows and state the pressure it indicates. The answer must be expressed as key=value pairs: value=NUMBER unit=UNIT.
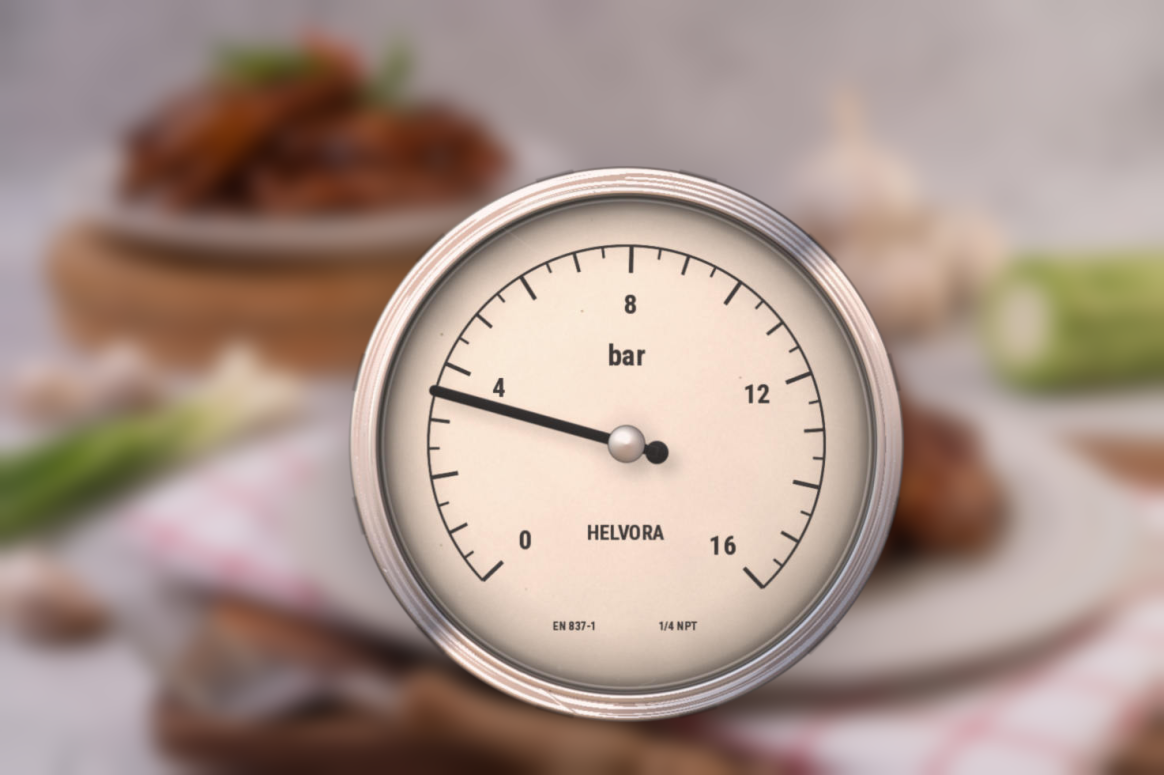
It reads value=3.5 unit=bar
